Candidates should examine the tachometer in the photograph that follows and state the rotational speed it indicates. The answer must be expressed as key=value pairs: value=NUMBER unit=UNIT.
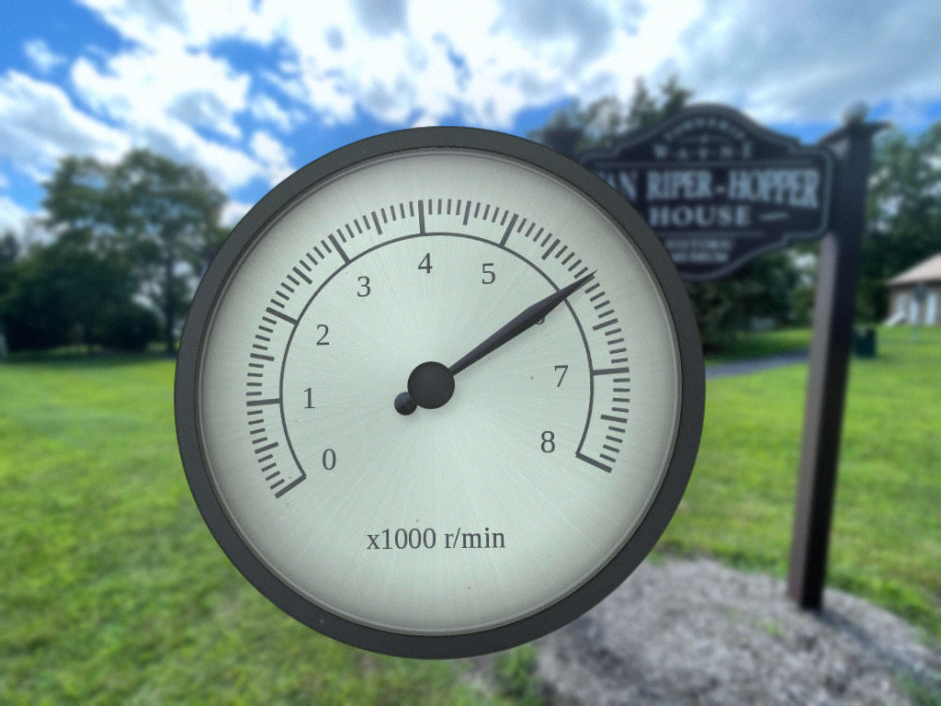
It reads value=6000 unit=rpm
